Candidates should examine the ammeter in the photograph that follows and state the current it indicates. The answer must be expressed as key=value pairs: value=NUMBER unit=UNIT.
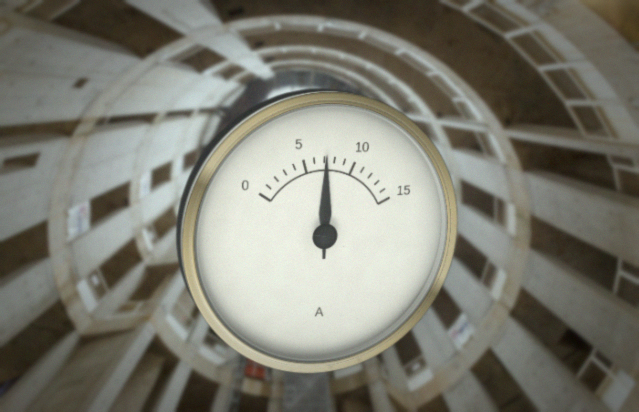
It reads value=7 unit=A
